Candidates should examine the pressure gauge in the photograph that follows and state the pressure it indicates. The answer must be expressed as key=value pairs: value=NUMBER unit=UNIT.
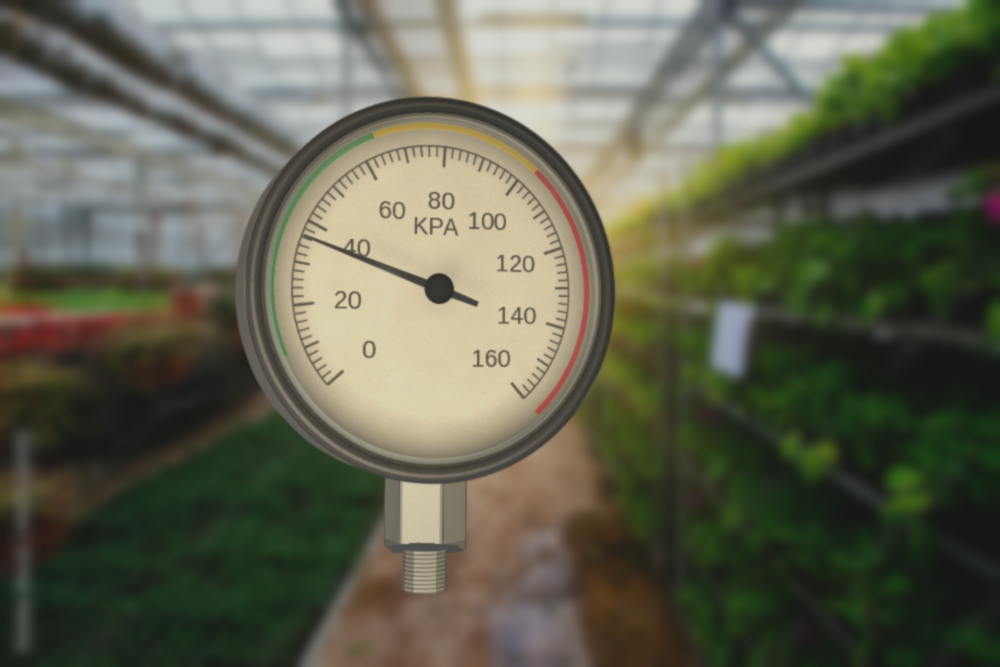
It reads value=36 unit=kPa
